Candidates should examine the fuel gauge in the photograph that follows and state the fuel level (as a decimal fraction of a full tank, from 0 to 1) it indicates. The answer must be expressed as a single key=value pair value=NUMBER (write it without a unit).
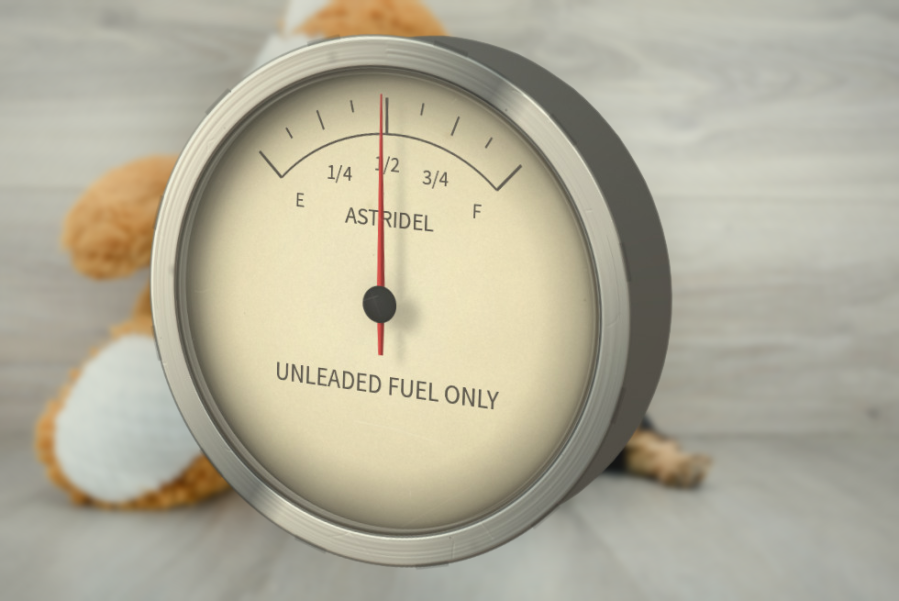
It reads value=0.5
